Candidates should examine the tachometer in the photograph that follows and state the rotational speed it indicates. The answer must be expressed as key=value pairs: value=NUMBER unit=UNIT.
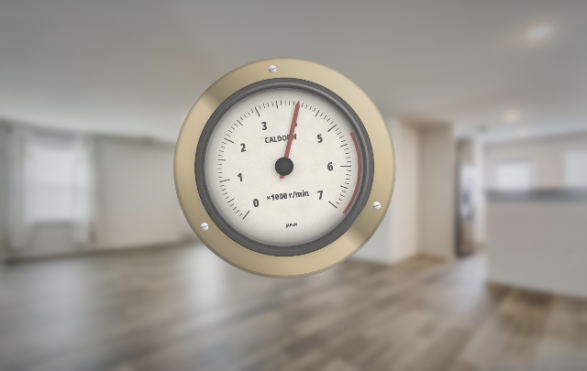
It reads value=4000 unit=rpm
